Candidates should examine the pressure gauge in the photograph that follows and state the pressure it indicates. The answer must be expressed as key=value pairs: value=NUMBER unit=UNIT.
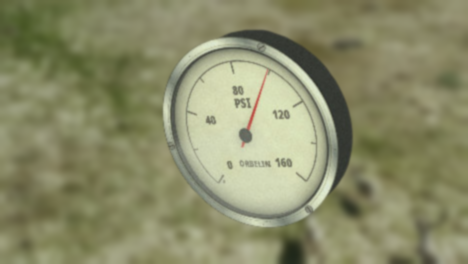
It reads value=100 unit=psi
